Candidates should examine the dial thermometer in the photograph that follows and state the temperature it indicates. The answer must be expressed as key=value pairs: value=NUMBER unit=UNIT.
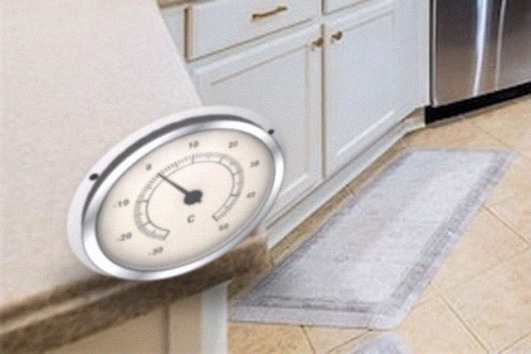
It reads value=0 unit=°C
